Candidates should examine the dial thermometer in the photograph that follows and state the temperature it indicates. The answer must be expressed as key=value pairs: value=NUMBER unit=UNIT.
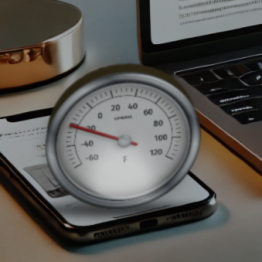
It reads value=-20 unit=°F
